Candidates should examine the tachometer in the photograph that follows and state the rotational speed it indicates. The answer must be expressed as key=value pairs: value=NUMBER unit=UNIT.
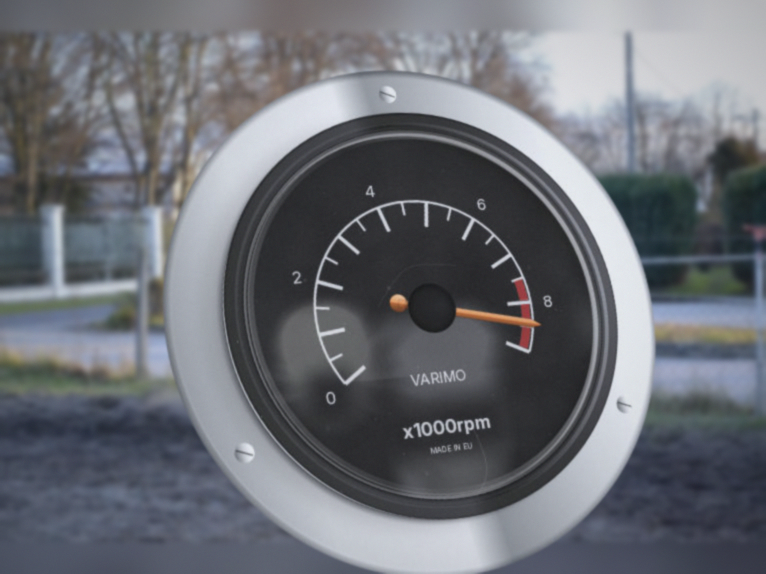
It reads value=8500 unit=rpm
